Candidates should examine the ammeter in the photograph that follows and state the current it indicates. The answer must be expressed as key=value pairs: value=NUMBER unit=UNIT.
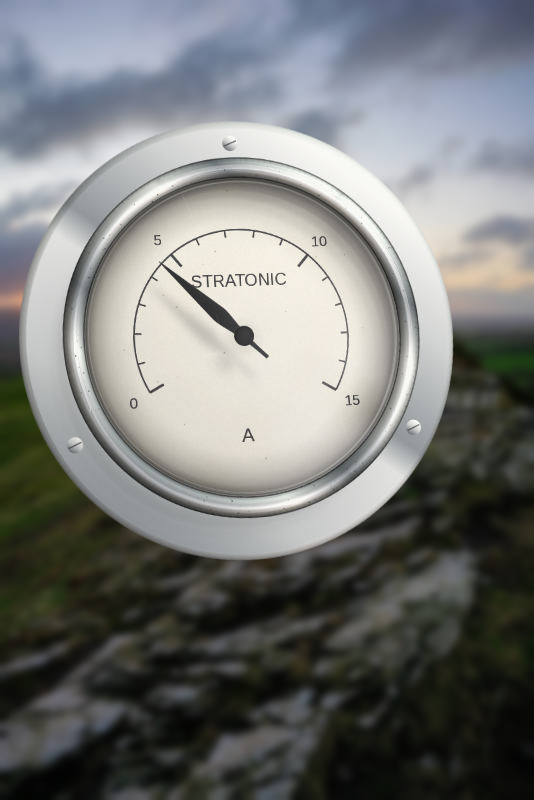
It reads value=4.5 unit=A
